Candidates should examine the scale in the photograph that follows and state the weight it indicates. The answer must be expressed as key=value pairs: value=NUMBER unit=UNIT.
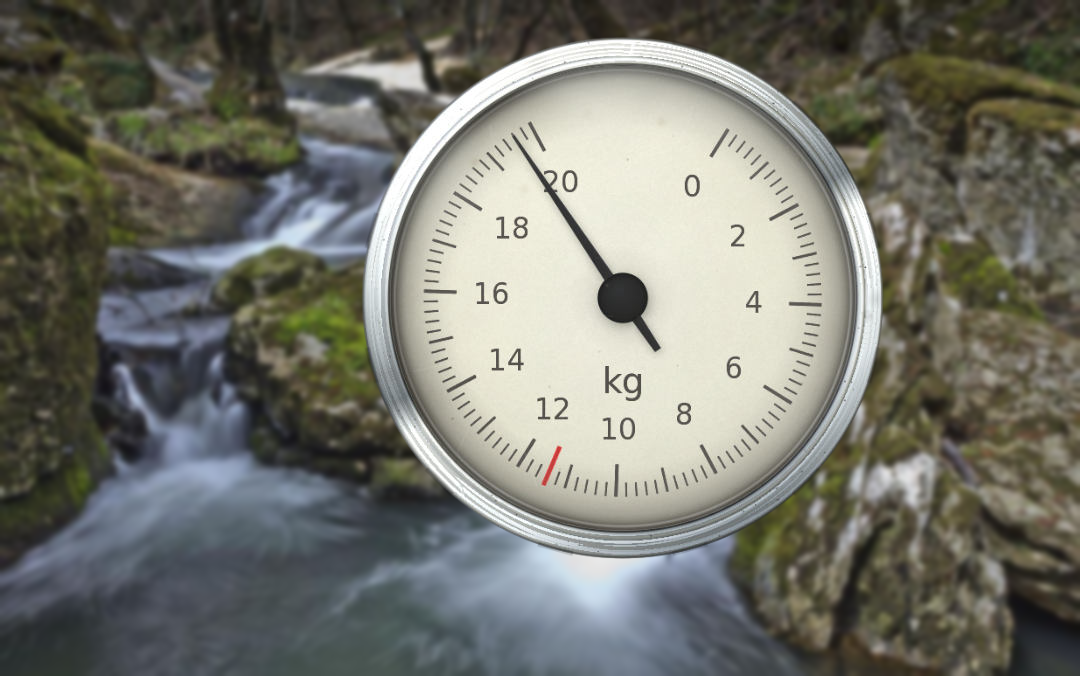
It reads value=19.6 unit=kg
